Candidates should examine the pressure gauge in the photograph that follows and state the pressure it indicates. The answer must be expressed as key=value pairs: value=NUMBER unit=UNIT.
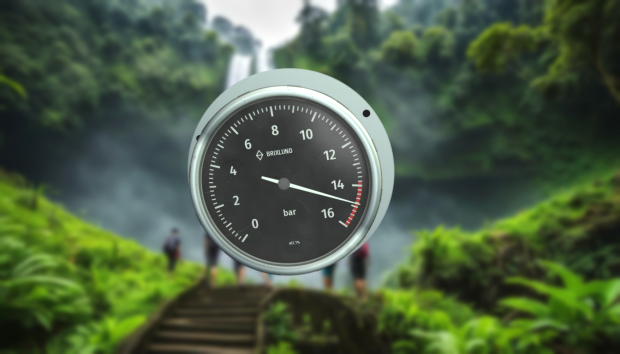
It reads value=14.8 unit=bar
